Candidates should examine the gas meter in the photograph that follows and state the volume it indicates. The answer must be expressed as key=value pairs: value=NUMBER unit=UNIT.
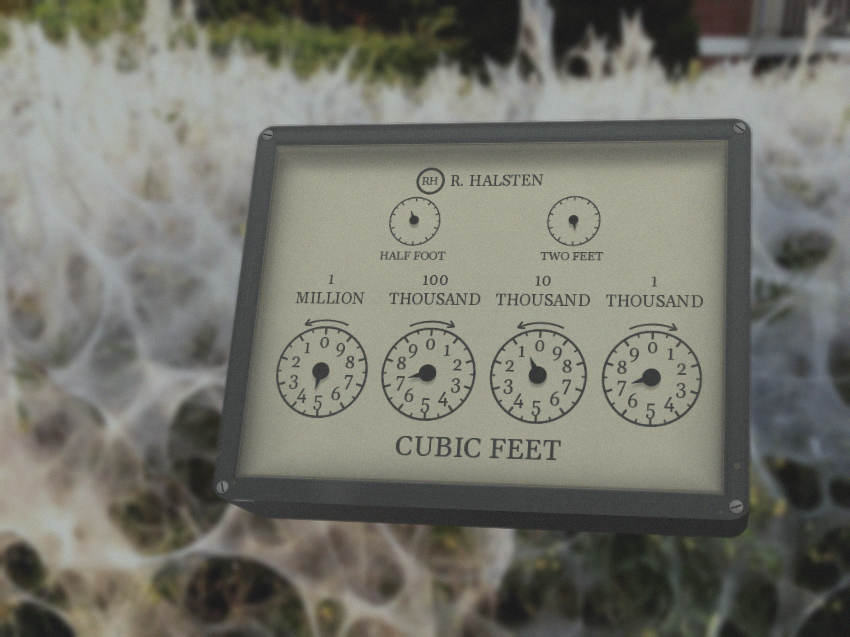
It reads value=470700 unit=ft³
